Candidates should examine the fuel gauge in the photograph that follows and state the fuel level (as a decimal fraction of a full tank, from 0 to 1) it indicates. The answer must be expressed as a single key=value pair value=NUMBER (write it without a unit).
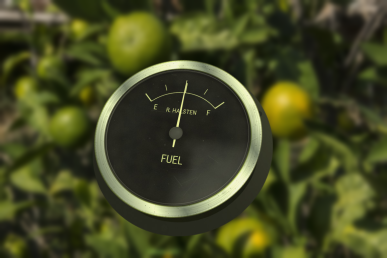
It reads value=0.5
